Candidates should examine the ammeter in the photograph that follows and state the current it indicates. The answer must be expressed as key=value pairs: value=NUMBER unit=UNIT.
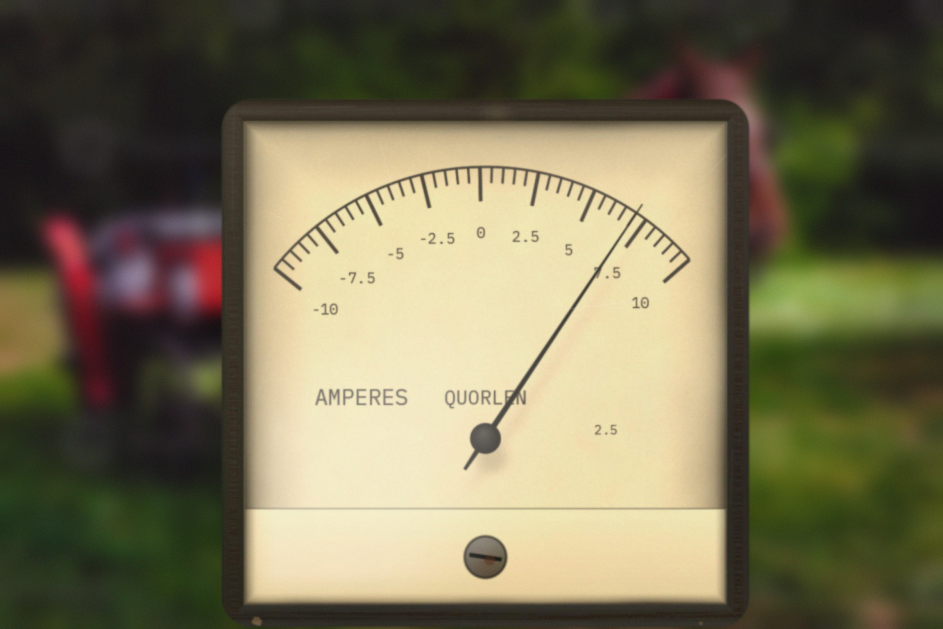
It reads value=7 unit=A
